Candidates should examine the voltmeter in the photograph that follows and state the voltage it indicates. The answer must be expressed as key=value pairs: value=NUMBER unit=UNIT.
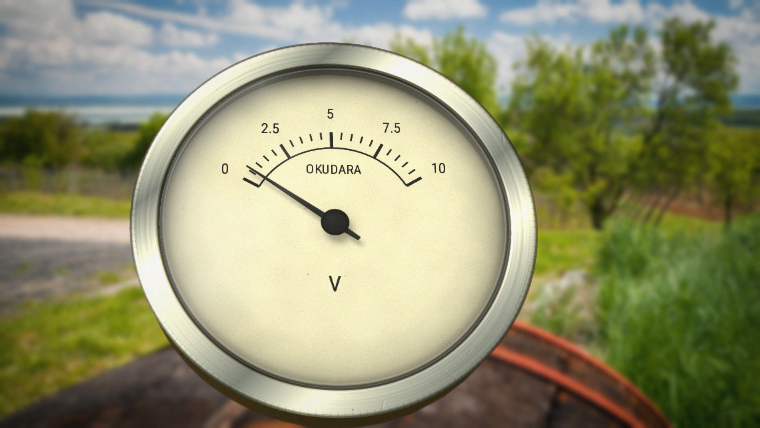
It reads value=0.5 unit=V
